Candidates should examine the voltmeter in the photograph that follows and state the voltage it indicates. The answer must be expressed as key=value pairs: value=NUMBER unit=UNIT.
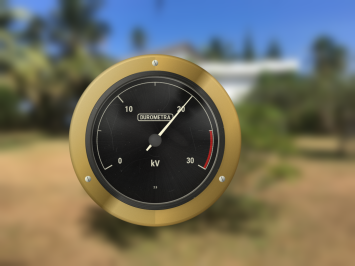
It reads value=20 unit=kV
